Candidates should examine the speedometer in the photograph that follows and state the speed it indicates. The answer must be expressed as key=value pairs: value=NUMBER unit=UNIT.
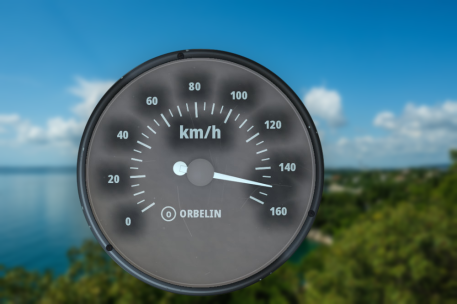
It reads value=150 unit=km/h
